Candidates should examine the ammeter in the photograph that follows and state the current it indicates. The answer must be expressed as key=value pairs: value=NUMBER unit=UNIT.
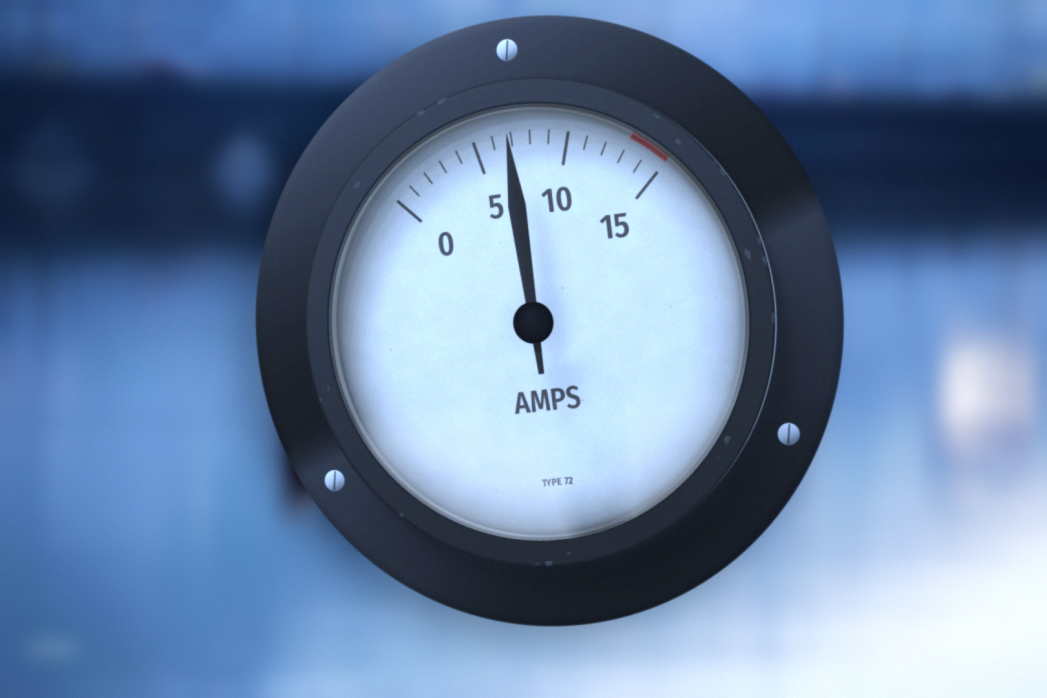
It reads value=7 unit=A
